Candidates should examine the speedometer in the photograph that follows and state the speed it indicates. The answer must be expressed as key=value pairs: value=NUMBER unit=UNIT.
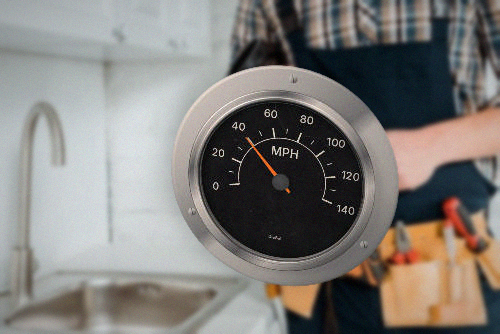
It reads value=40 unit=mph
